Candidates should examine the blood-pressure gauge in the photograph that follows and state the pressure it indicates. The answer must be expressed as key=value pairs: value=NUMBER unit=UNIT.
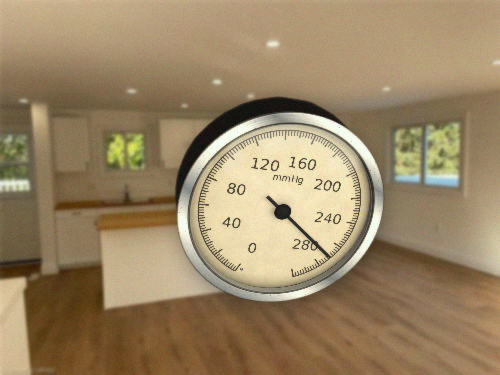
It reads value=270 unit=mmHg
